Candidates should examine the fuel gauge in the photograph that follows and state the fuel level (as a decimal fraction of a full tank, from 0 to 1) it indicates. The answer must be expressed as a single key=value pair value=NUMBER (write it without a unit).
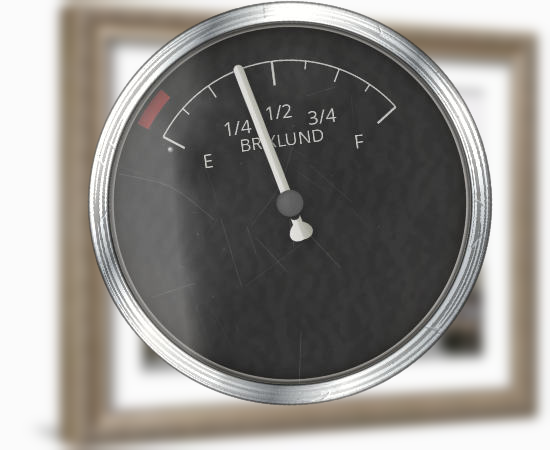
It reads value=0.375
